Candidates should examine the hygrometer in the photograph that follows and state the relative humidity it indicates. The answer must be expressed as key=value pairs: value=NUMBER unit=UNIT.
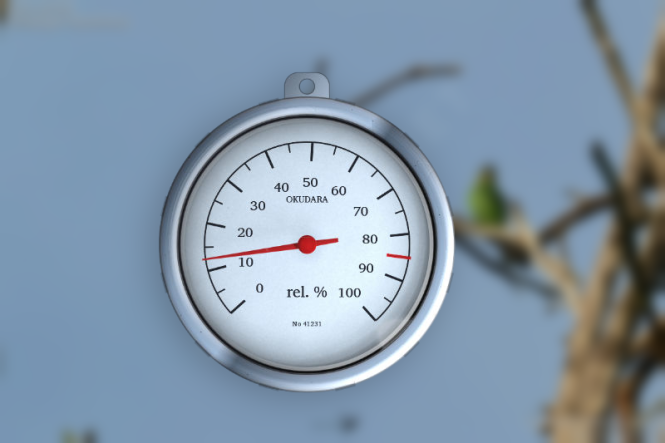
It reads value=12.5 unit=%
